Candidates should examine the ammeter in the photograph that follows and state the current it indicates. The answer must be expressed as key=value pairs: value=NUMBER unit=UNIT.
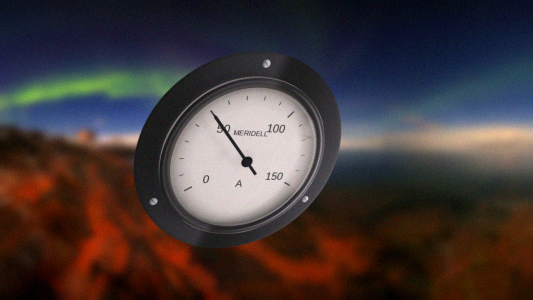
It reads value=50 unit=A
